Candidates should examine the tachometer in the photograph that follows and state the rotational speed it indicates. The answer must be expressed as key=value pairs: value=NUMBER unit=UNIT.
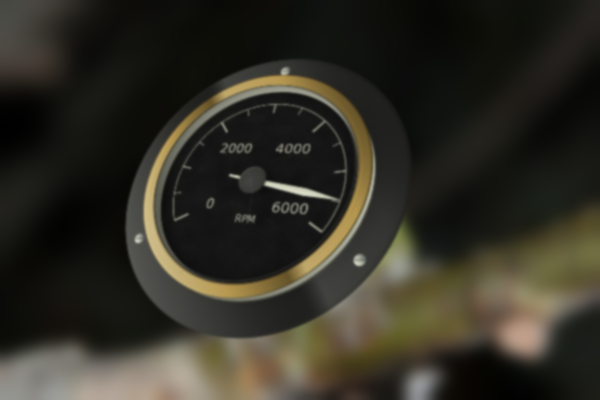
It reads value=5500 unit=rpm
